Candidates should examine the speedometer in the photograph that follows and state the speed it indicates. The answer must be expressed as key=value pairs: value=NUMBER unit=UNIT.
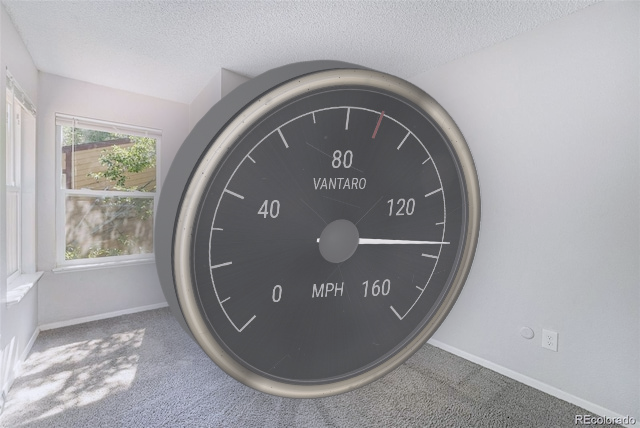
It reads value=135 unit=mph
